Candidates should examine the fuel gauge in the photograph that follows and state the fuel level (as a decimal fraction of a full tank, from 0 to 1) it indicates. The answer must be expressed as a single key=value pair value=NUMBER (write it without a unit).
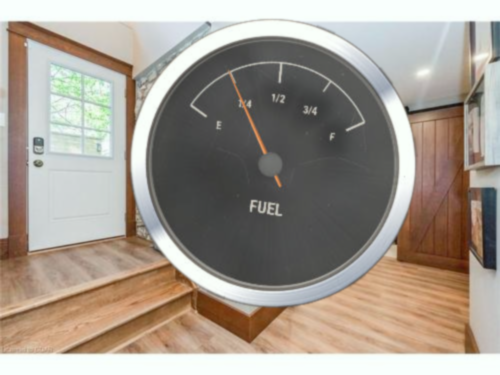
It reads value=0.25
